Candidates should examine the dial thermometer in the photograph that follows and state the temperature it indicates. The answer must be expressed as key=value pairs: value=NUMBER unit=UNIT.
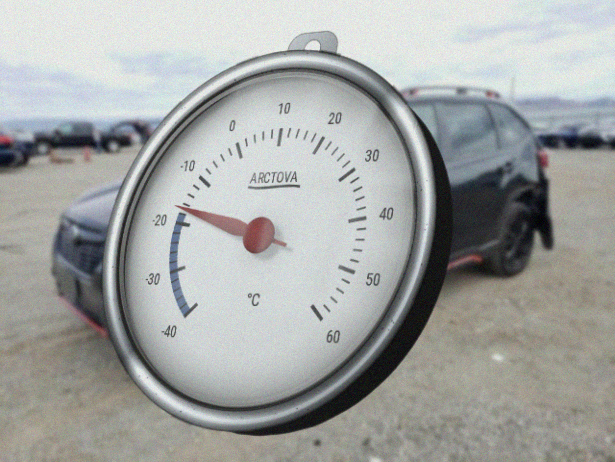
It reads value=-17 unit=°C
